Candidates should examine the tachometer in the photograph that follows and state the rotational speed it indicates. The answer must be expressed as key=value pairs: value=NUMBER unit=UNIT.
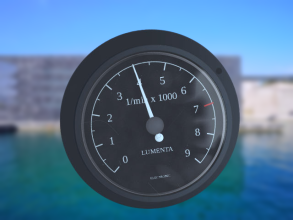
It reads value=4000 unit=rpm
